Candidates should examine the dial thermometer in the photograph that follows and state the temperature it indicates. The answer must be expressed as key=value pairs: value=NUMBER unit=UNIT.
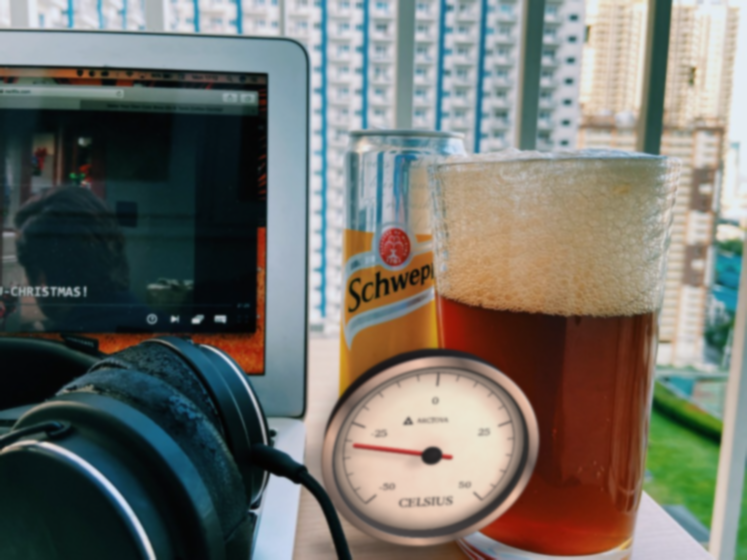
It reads value=-30 unit=°C
